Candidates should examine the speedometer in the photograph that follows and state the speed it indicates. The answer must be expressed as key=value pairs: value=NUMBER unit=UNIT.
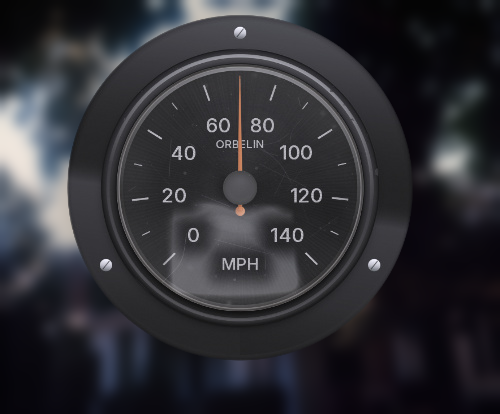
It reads value=70 unit=mph
